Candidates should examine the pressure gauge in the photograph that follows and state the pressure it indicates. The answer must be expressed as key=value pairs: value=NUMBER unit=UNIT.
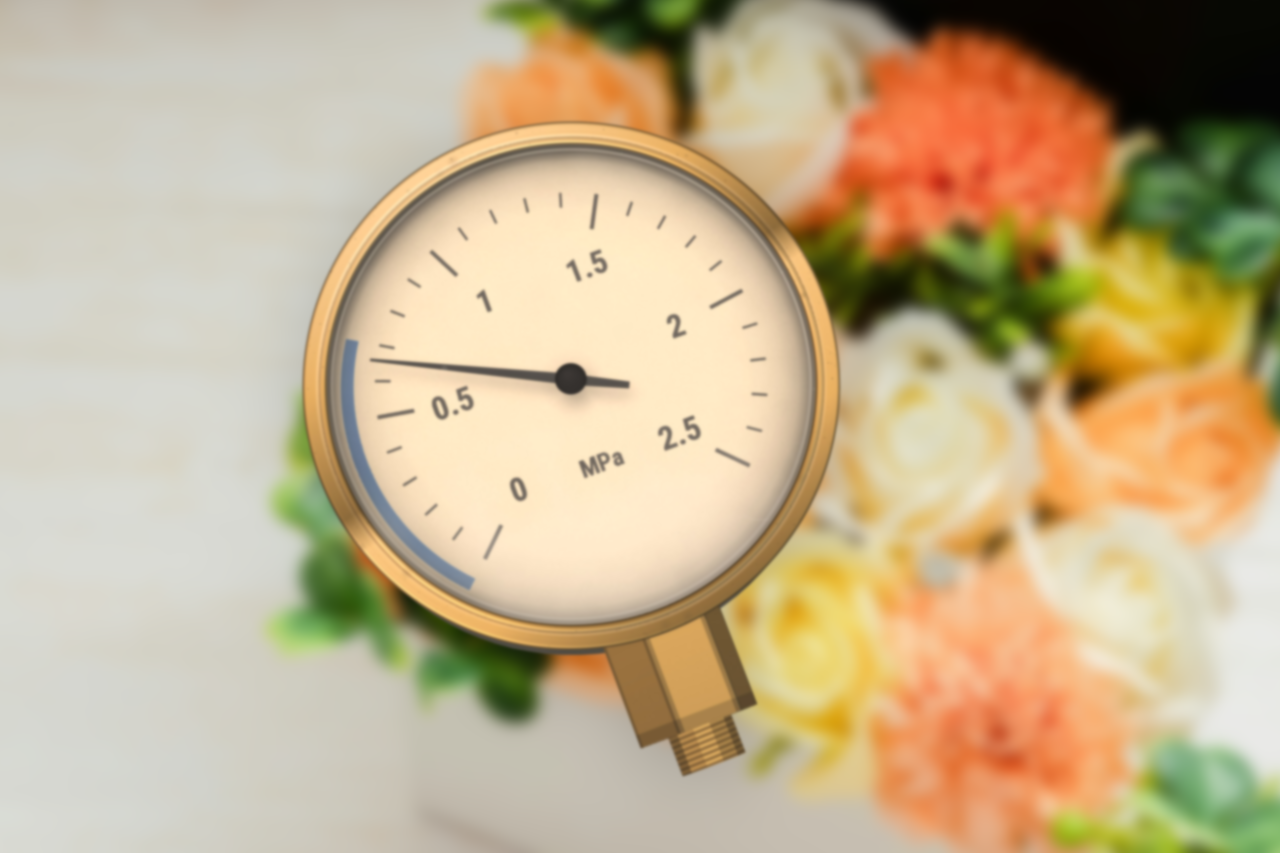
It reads value=0.65 unit=MPa
